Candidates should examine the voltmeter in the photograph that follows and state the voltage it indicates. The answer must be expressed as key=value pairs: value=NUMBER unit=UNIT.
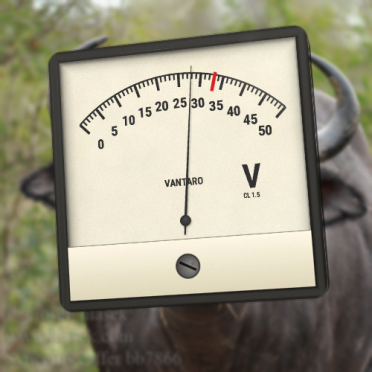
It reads value=28 unit=V
